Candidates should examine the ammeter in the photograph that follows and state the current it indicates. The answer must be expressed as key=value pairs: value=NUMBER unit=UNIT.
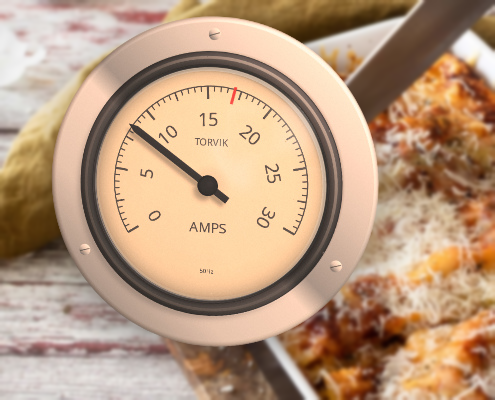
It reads value=8.5 unit=A
